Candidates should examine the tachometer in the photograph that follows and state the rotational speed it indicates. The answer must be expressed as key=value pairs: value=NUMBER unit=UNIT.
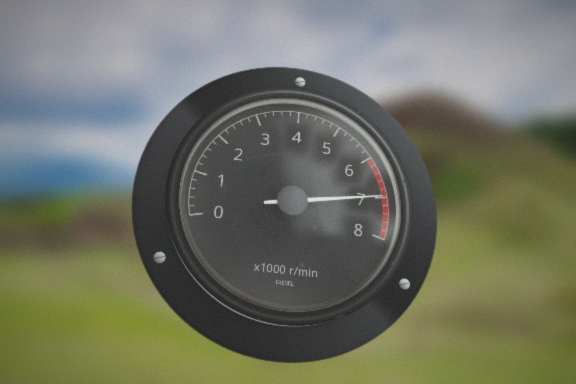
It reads value=7000 unit=rpm
